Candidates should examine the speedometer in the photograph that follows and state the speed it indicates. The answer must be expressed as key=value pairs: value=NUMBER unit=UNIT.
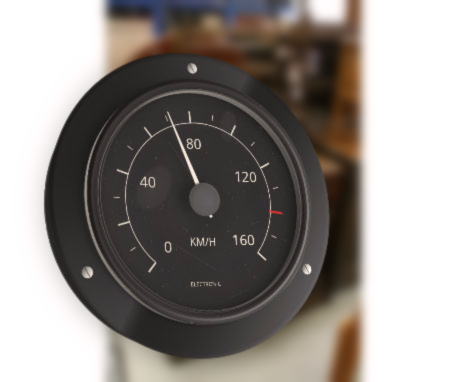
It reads value=70 unit=km/h
